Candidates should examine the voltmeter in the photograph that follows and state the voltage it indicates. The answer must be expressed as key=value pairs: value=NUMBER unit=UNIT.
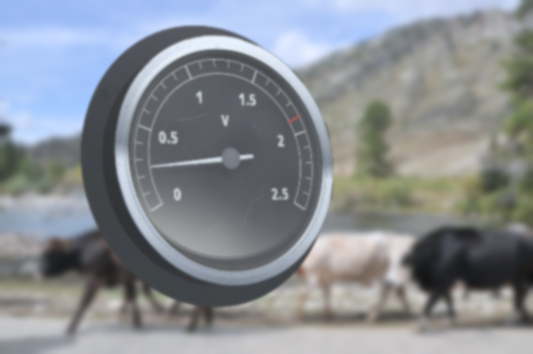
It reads value=0.25 unit=V
